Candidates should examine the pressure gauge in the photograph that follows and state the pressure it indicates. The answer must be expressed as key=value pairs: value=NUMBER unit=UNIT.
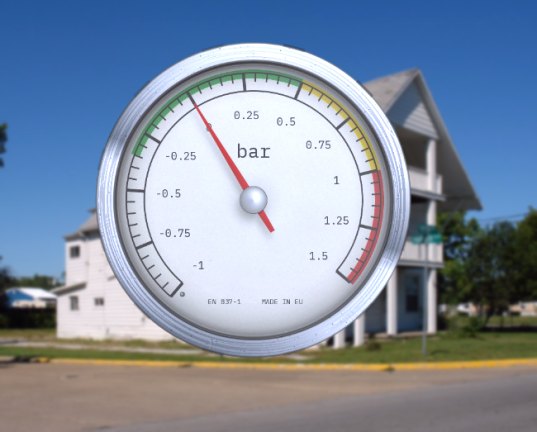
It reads value=0 unit=bar
